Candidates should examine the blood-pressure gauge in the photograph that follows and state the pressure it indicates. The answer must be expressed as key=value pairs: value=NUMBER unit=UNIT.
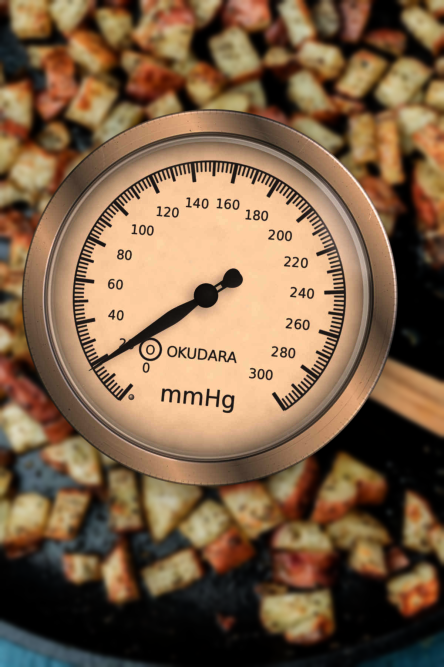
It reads value=18 unit=mmHg
